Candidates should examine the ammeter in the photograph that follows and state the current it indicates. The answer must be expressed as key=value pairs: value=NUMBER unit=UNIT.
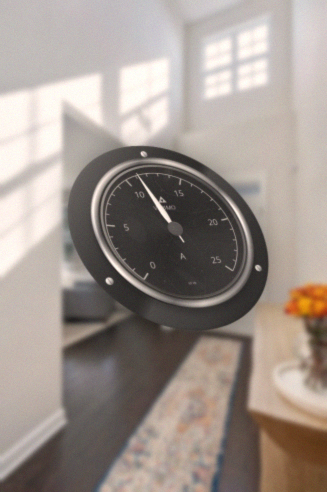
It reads value=11 unit=A
